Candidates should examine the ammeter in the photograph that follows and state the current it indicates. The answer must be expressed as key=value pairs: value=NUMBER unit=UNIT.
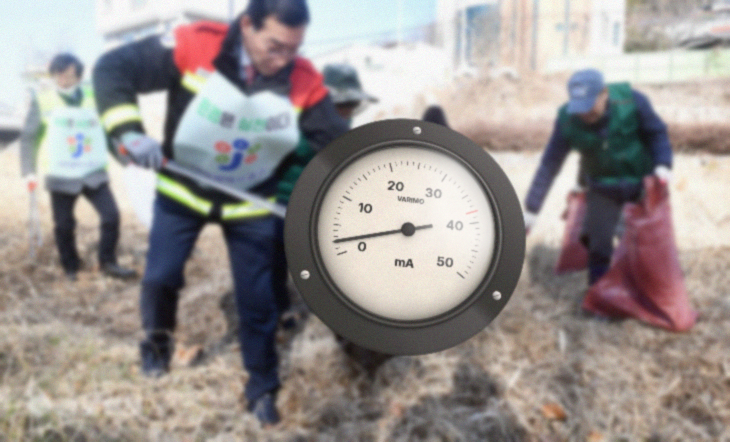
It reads value=2 unit=mA
